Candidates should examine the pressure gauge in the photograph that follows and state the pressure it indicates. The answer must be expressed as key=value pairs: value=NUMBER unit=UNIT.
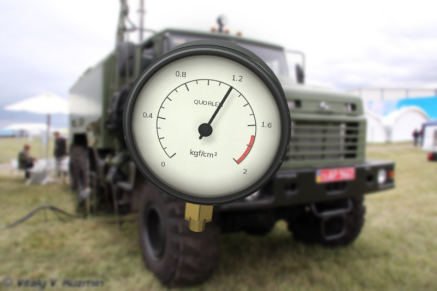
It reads value=1.2 unit=kg/cm²
